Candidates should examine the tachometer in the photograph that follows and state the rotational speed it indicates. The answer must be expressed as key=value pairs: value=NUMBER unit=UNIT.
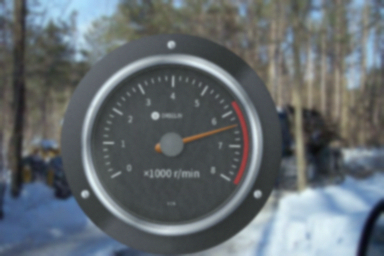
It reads value=6400 unit=rpm
